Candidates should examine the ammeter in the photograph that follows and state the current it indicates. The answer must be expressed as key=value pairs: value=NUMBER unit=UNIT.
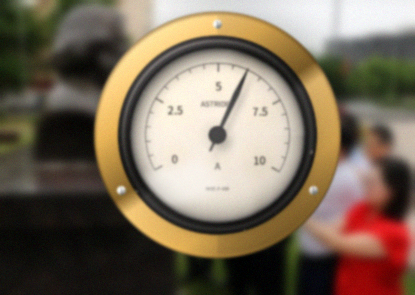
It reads value=6 unit=A
